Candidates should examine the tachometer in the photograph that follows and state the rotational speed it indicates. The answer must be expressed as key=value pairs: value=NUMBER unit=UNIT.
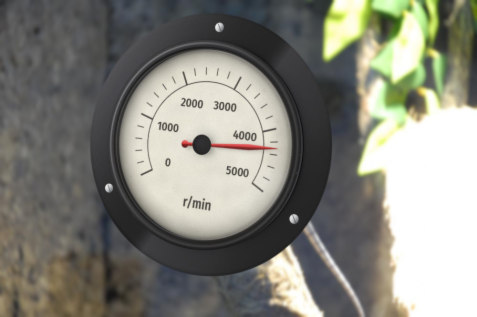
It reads value=4300 unit=rpm
